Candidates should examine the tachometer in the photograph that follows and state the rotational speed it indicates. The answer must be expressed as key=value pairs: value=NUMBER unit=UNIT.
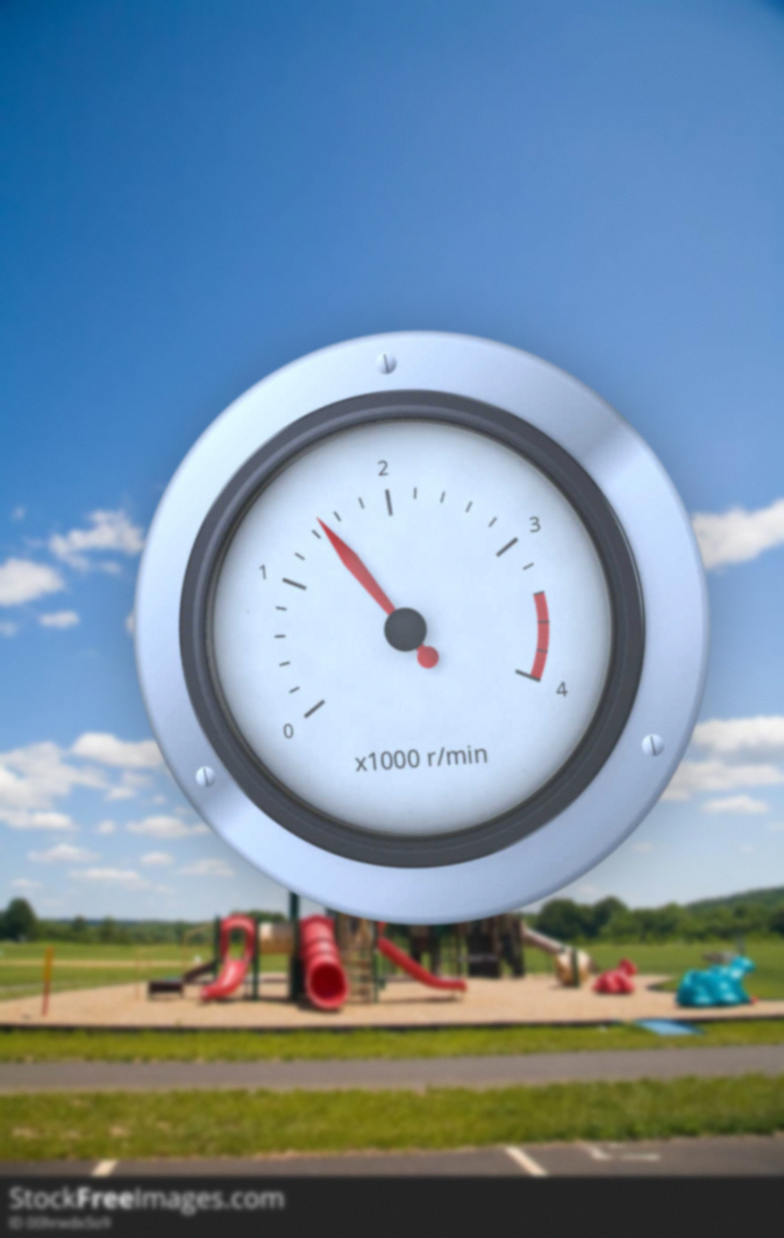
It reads value=1500 unit=rpm
